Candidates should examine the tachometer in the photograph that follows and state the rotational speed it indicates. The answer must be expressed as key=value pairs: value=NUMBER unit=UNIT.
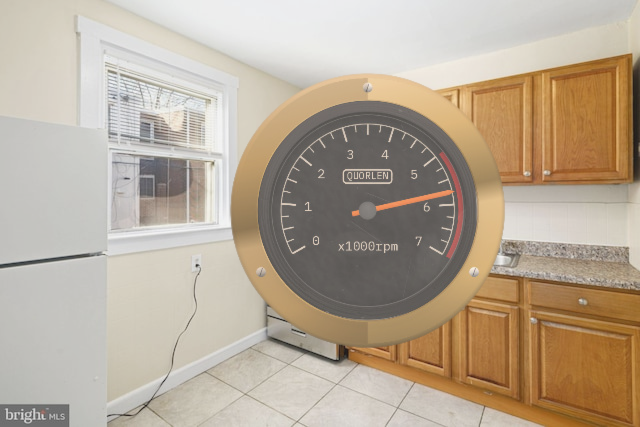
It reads value=5750 unit=rpm
